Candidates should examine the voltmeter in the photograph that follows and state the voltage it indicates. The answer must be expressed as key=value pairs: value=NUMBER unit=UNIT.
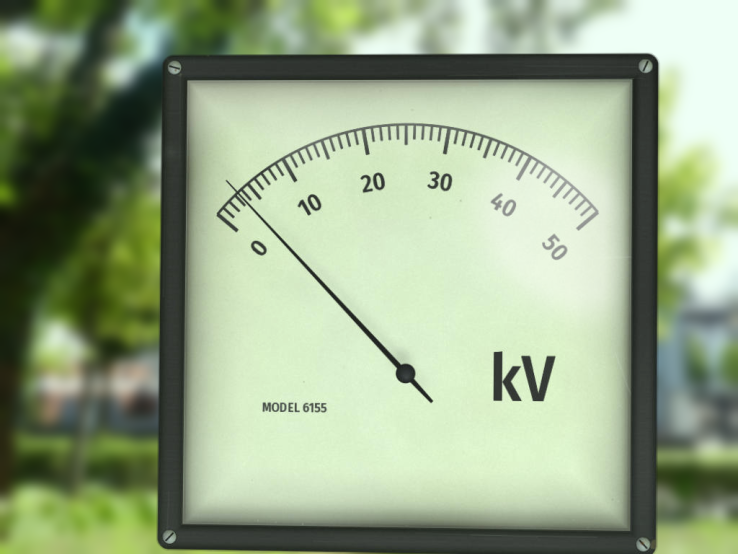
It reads value=3.5 unit=kV
